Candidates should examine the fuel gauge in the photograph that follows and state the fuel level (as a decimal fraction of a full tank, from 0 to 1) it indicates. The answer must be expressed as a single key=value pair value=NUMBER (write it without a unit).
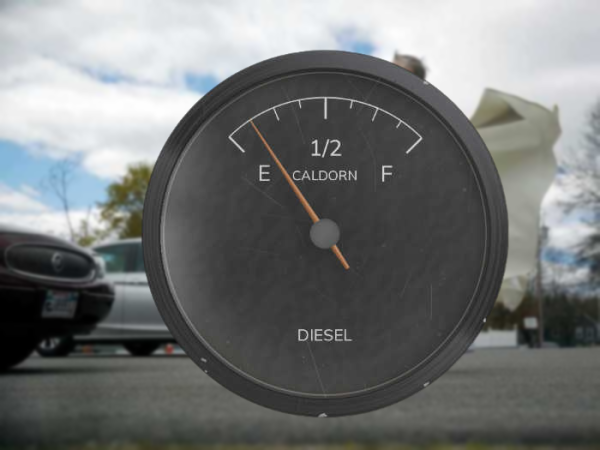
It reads value=0.125
